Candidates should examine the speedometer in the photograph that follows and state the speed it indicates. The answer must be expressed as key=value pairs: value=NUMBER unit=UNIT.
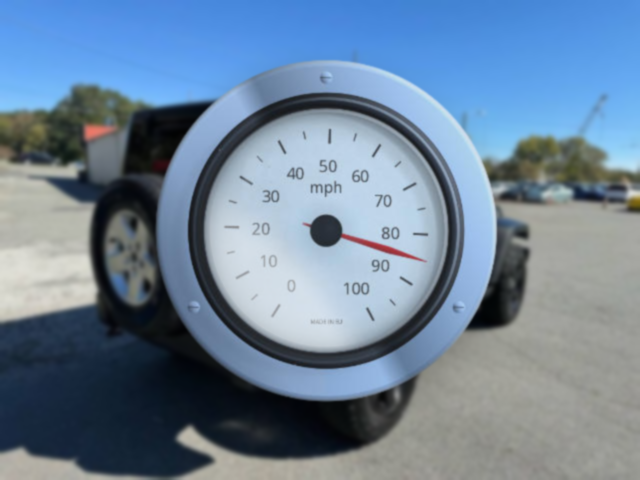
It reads value=85 unit=mph
